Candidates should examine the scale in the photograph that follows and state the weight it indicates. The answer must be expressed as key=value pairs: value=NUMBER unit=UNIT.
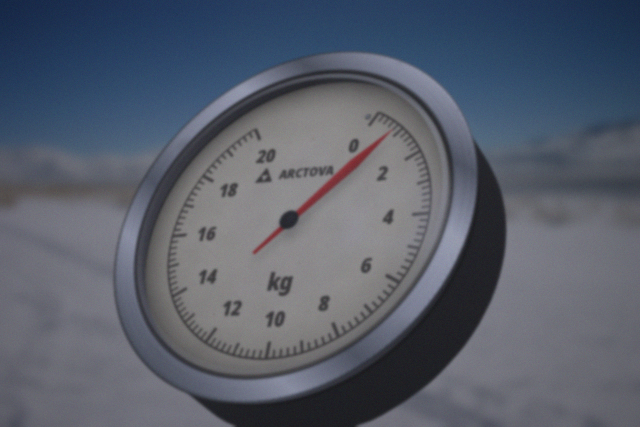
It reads value=1 unit=kg
